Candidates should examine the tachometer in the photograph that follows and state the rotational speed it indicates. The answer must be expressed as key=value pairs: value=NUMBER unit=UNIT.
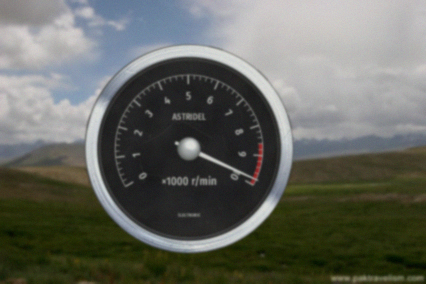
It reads value=9800 unit=rpm
